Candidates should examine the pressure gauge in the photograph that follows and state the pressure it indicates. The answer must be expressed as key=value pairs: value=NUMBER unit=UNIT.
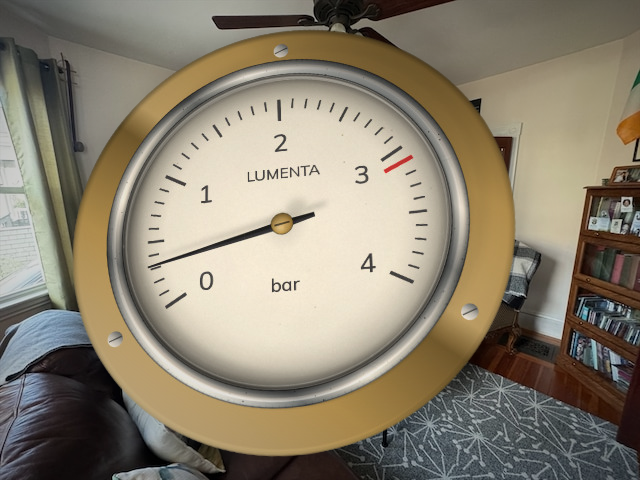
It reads value=0.3 unit=bar
